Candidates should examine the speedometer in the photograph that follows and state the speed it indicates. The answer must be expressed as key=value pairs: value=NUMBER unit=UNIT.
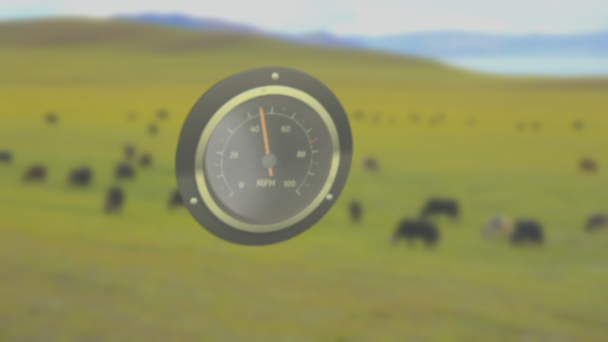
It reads value=45 unit=mph
